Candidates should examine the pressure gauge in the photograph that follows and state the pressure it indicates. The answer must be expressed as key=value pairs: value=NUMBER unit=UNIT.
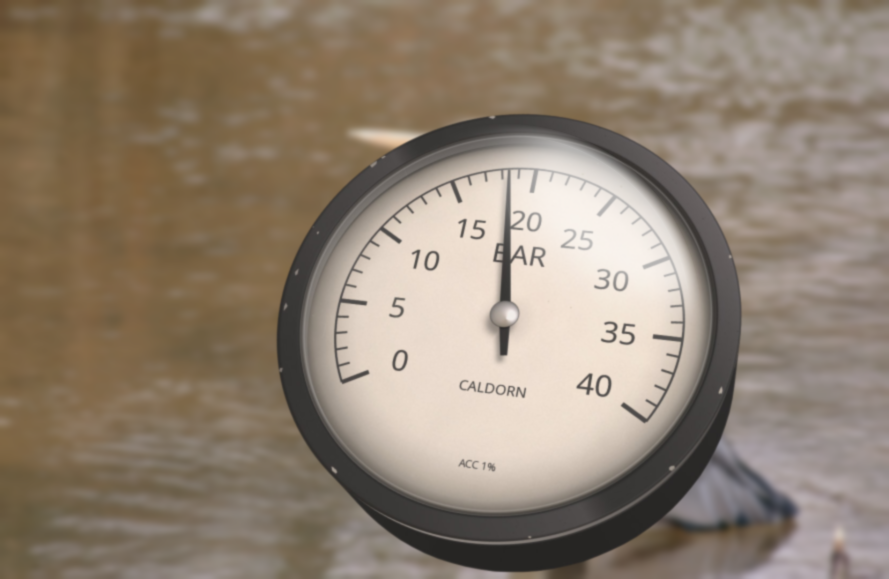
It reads value=18.5 unit=bar
